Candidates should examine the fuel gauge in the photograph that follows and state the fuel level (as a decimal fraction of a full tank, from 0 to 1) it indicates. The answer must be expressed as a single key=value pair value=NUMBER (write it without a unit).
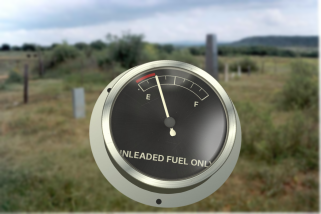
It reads value=0.25
